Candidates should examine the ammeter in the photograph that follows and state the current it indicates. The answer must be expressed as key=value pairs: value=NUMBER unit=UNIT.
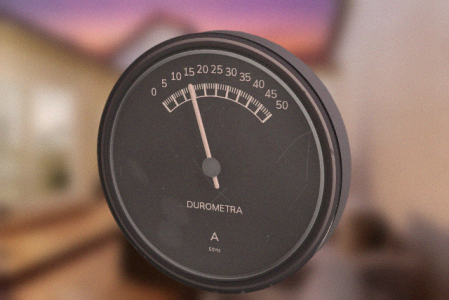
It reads value=15 unit=A
